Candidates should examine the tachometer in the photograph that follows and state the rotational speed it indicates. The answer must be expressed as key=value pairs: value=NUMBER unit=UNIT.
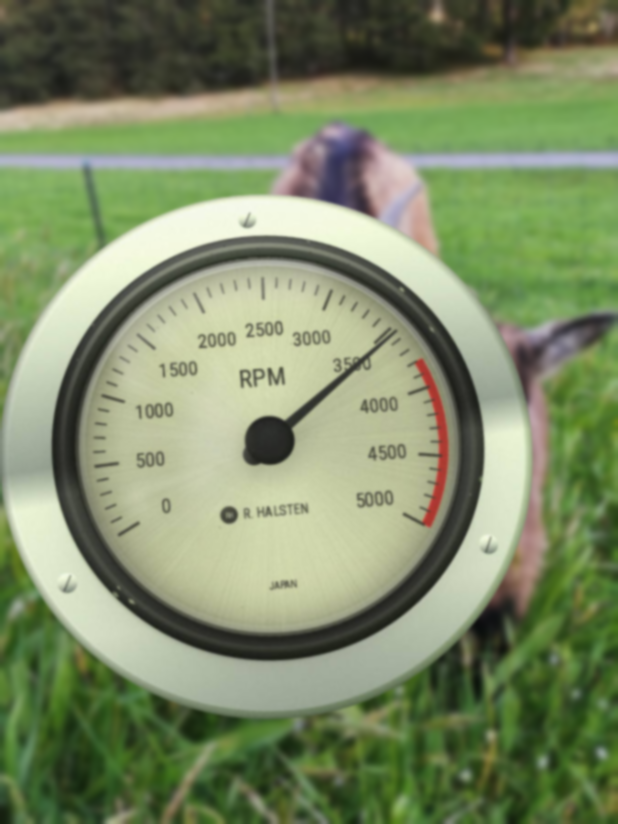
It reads value=3550 unit=rpm
